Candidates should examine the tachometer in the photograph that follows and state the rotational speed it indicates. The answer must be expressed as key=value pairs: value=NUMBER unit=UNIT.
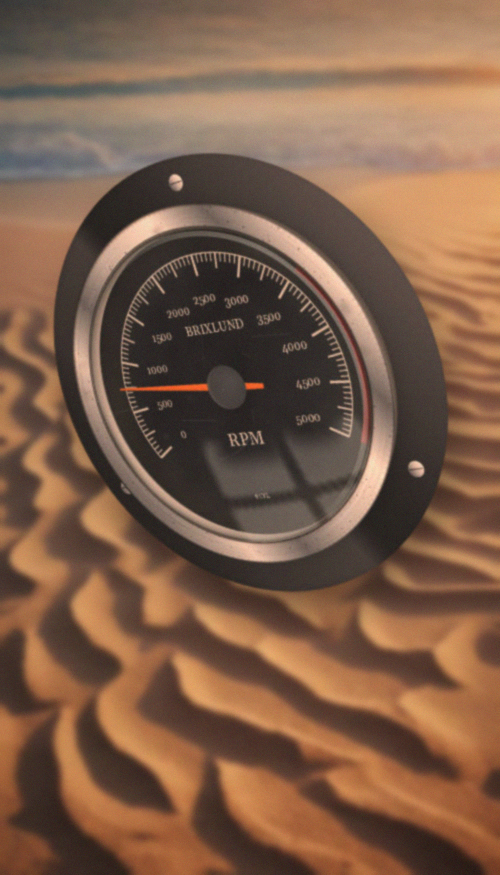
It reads value=750 unit=rpm
